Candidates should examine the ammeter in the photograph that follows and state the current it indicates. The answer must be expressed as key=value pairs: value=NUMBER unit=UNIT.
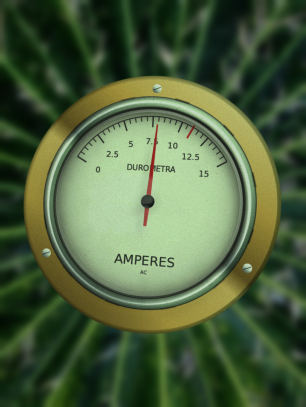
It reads value=8 unit=A
